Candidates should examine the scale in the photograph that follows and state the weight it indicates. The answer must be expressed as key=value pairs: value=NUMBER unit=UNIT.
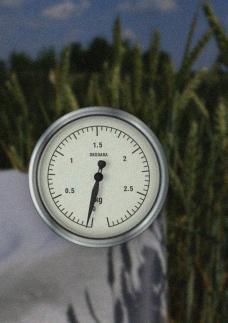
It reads value=0.05 unit=kg
